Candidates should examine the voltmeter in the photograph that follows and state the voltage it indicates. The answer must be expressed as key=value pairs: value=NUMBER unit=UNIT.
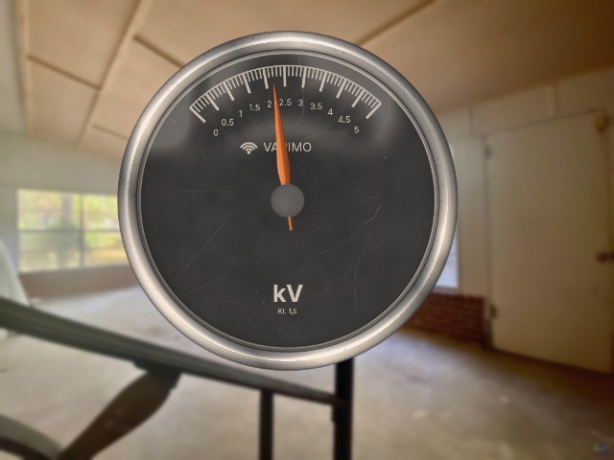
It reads value=2.2 unit=kV
